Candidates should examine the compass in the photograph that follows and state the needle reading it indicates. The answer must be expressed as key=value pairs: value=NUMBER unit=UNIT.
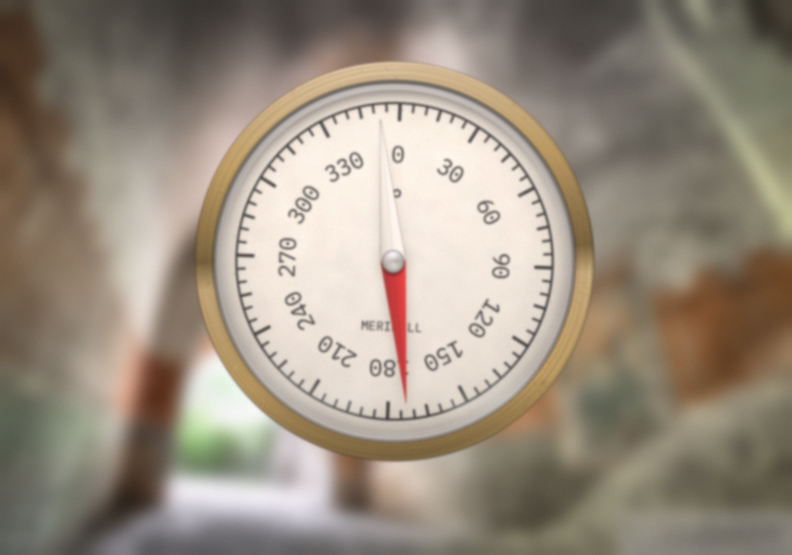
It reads value=172.5 unit=°
